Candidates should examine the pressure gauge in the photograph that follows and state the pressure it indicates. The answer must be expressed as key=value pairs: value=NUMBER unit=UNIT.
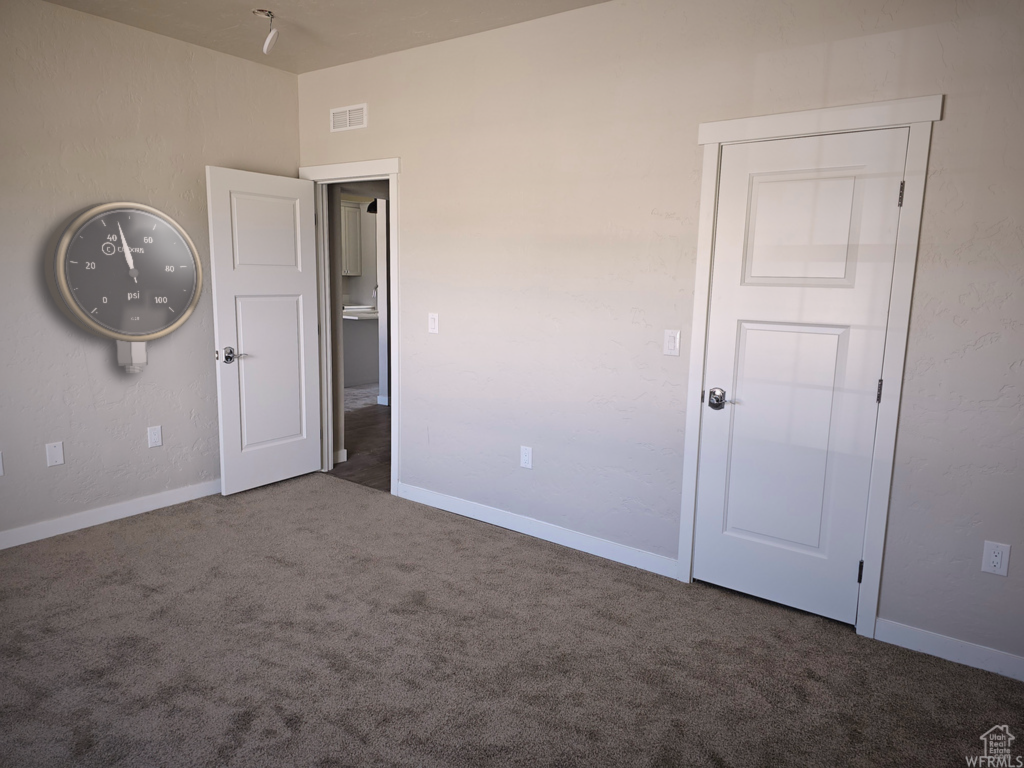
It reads value=45 unit=psi
